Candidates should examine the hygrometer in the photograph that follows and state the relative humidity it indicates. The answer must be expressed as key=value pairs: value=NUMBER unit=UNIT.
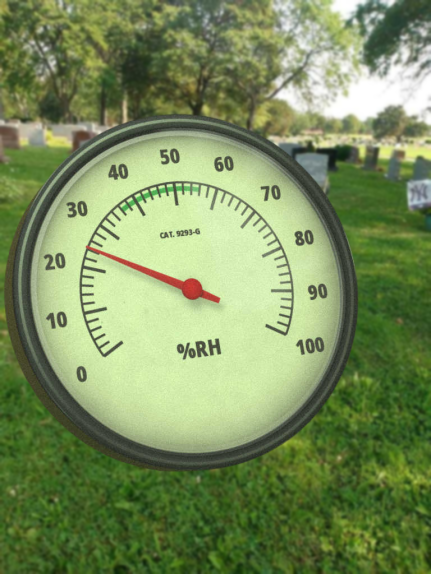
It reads value=24 unit=%
